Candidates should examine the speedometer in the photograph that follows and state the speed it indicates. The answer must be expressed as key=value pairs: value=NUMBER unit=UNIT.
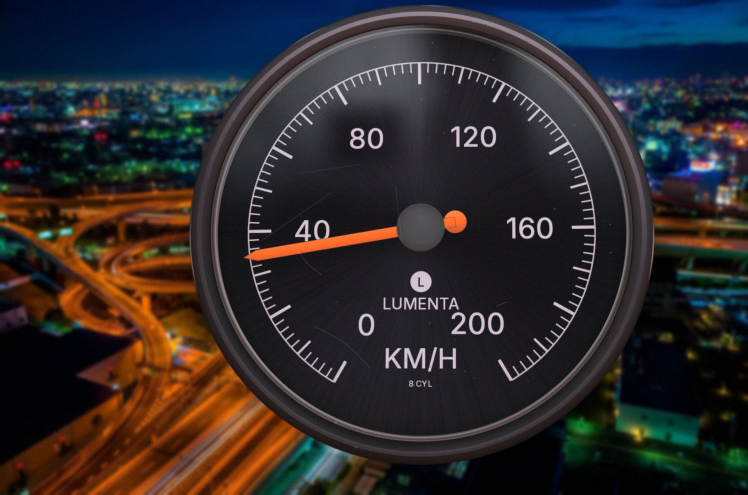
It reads value=34 unit=km/h
